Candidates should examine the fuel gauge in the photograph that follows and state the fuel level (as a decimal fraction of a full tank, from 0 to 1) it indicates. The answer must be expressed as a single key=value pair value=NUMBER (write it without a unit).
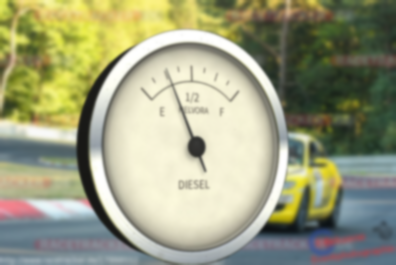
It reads value=0.25
